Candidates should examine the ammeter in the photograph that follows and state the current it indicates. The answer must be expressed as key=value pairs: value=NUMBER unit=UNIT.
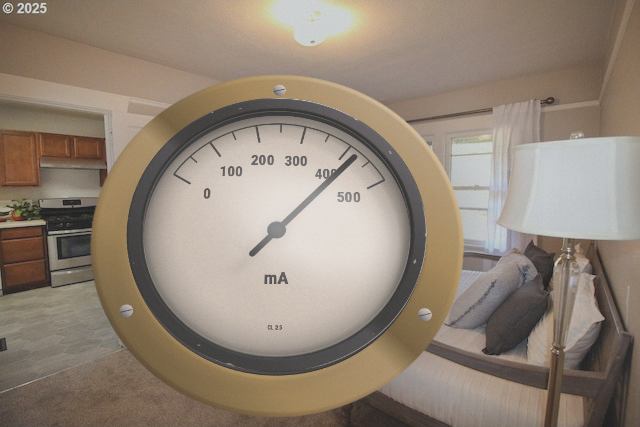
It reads value=425 unit=mA
